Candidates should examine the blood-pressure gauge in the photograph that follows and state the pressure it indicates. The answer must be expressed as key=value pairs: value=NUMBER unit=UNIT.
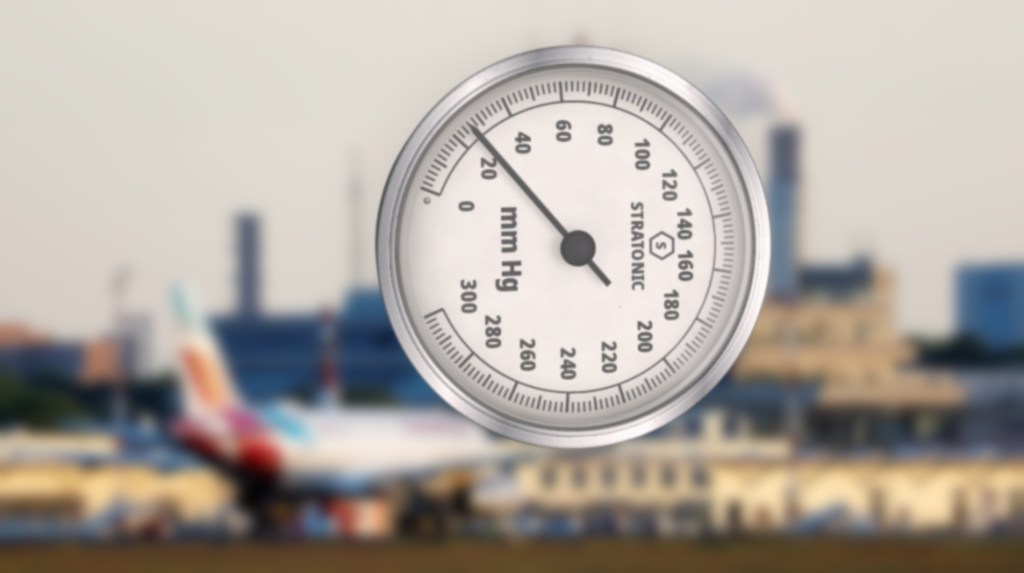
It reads value=26 unit=mmHg
